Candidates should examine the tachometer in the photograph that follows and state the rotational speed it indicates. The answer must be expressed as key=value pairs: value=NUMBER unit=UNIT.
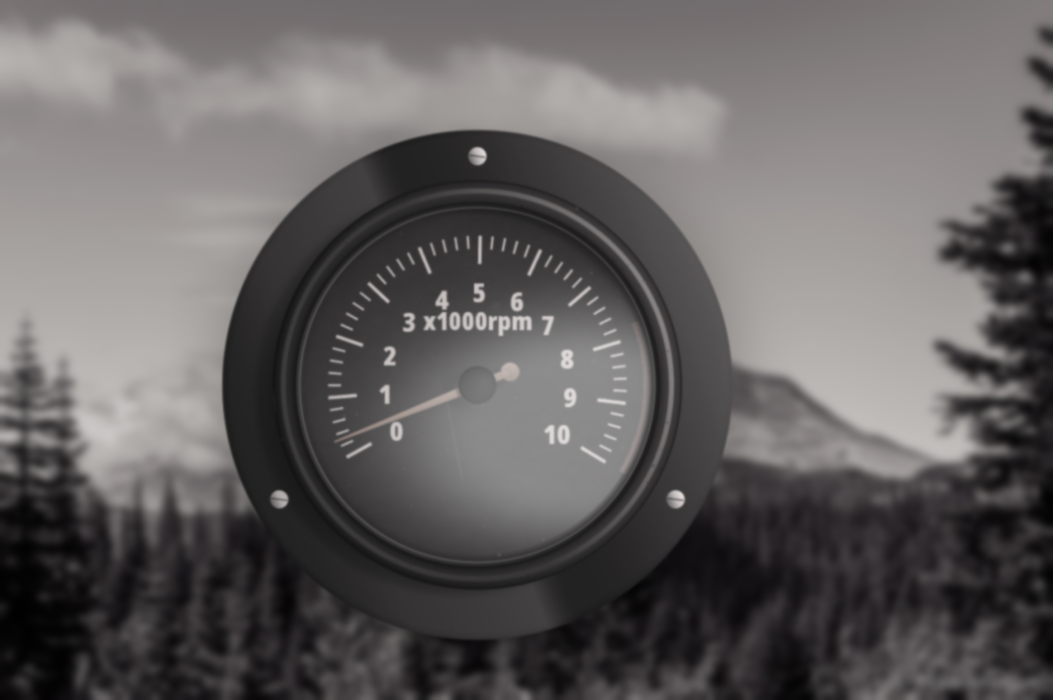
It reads value=300 unit=rpm
